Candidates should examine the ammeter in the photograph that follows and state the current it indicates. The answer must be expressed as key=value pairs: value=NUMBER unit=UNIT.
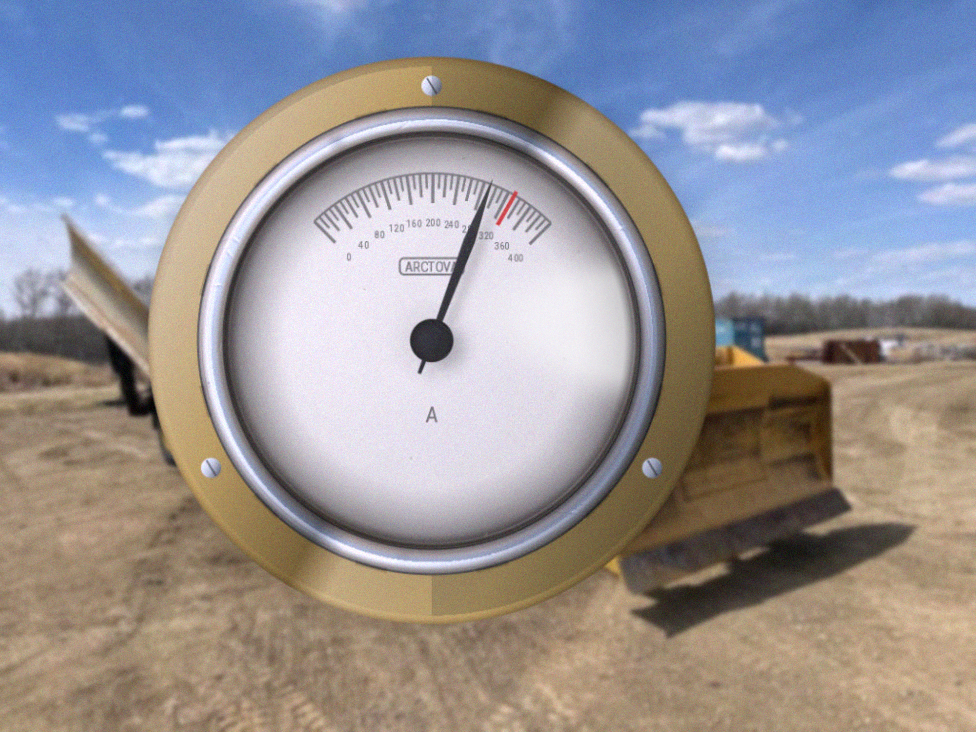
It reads value=290 unit=A
